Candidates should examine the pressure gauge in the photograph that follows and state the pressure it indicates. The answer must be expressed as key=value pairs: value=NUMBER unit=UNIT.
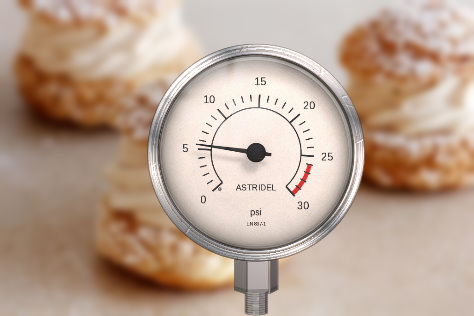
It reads value=5.5 unit=psi
